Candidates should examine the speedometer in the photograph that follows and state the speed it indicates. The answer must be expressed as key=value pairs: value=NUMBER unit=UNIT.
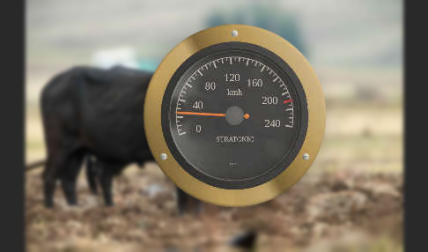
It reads value=25 unit=km/h
